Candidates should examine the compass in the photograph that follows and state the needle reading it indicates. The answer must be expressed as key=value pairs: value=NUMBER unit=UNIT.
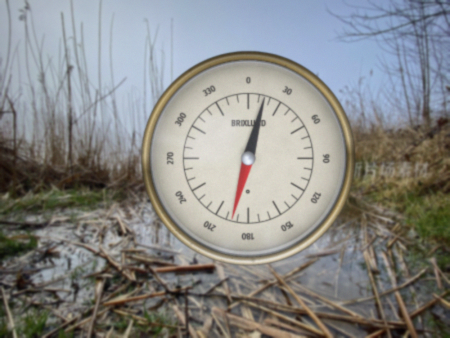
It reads value=195 unit=°
